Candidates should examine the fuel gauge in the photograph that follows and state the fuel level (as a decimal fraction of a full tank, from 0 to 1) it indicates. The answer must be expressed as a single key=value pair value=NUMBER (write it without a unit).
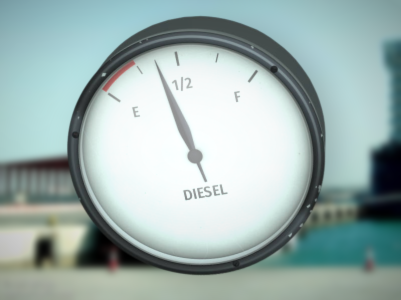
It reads value=0.375
